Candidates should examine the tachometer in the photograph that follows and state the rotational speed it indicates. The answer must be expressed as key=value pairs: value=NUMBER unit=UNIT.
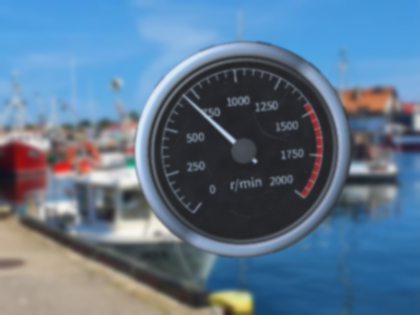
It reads value=700 unit=rpm
